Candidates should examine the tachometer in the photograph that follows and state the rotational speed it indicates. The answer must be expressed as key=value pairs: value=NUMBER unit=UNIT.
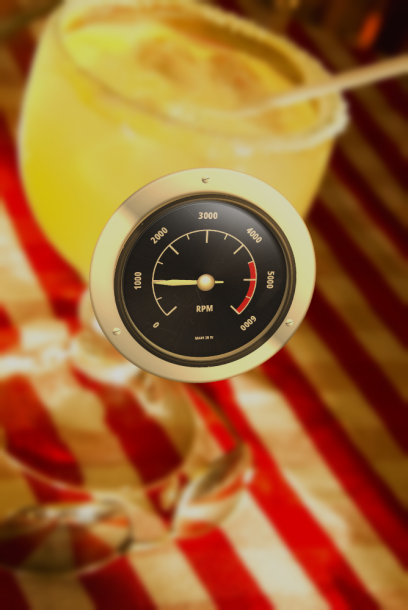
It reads value=1000 unit=rpm
